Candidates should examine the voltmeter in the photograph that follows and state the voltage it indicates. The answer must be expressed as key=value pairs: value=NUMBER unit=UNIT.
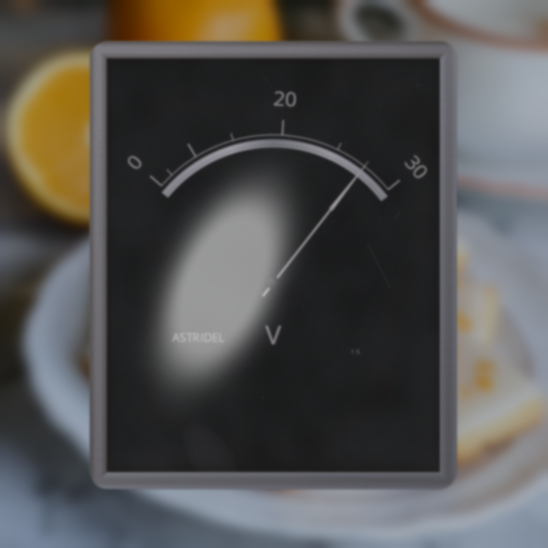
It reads value=27.5 unit=V
